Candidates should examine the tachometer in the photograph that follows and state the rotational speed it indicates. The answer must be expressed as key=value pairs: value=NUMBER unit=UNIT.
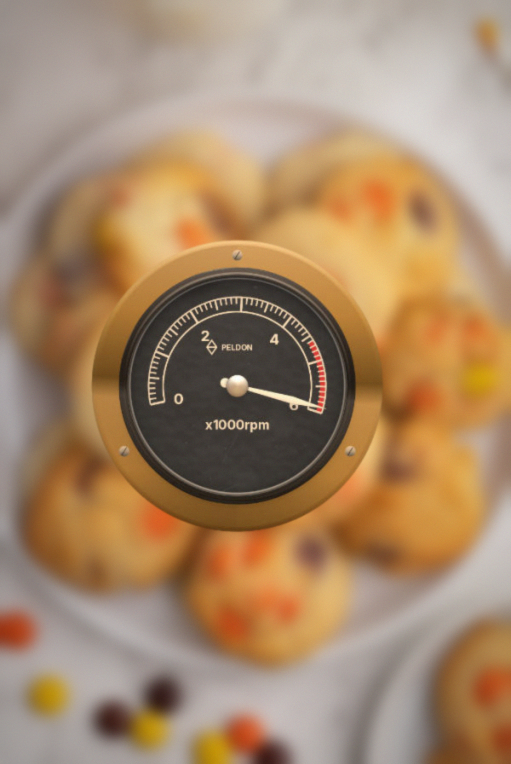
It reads value=5900 unit=rpm
